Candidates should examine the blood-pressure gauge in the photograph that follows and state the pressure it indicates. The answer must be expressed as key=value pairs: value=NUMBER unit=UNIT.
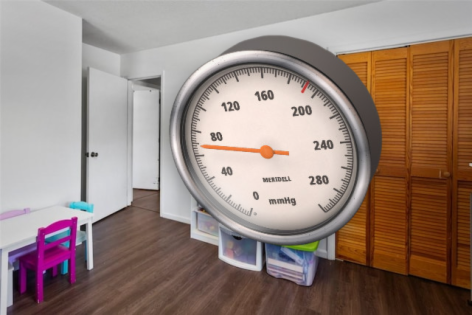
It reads value=70 unit=mmHg
